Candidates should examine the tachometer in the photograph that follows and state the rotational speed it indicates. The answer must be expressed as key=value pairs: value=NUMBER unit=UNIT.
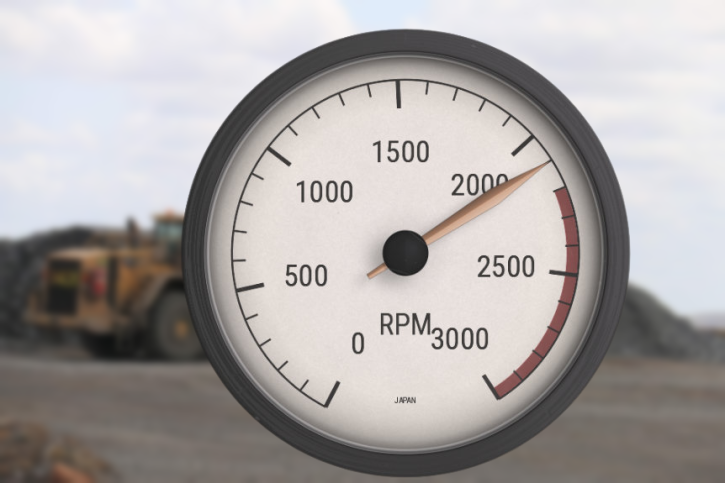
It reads value=2100 unit=rpm
